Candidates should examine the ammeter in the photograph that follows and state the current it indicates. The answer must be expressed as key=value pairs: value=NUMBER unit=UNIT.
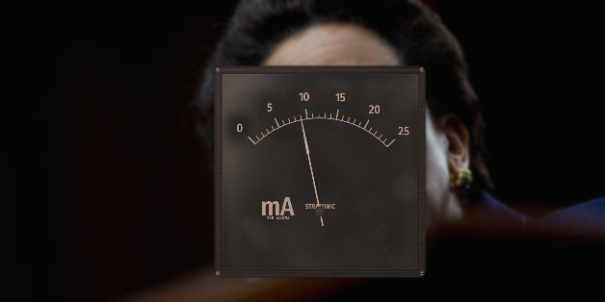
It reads value=9 unit=mA
